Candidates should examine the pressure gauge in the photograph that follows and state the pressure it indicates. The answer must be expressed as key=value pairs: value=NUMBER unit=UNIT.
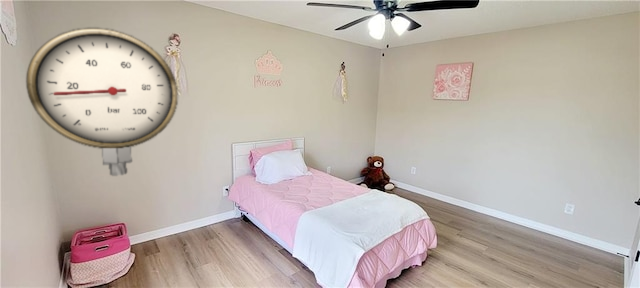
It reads value=15 unit=bar
